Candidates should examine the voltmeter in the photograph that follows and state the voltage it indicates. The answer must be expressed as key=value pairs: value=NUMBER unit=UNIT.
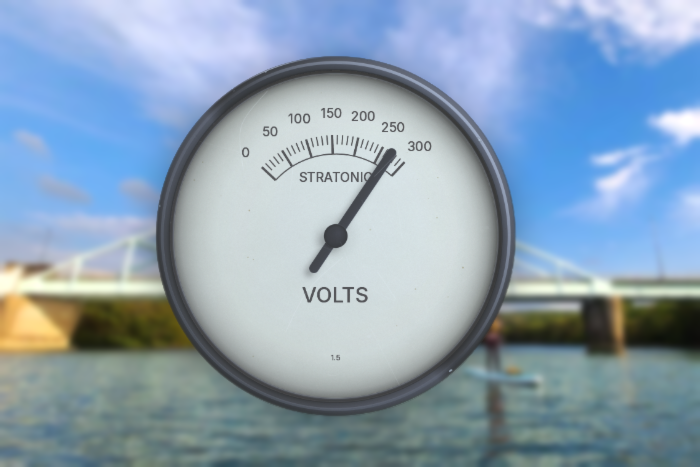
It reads value=270 unit=V
